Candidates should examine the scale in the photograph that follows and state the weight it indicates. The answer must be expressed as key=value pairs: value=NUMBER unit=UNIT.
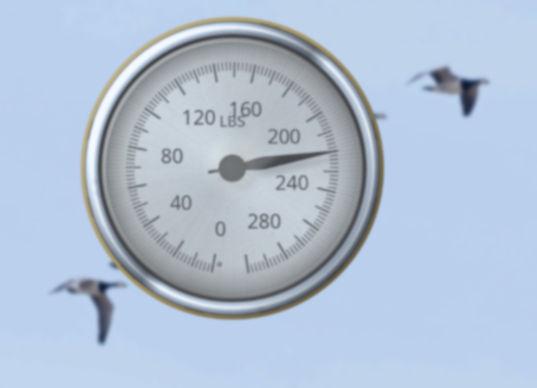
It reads value=220 unit=lb
